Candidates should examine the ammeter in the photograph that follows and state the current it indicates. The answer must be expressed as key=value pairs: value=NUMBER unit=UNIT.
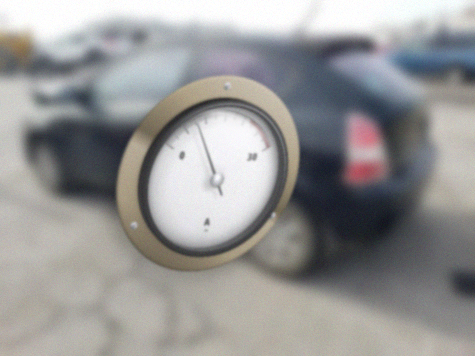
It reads value=7.5 unit=A
